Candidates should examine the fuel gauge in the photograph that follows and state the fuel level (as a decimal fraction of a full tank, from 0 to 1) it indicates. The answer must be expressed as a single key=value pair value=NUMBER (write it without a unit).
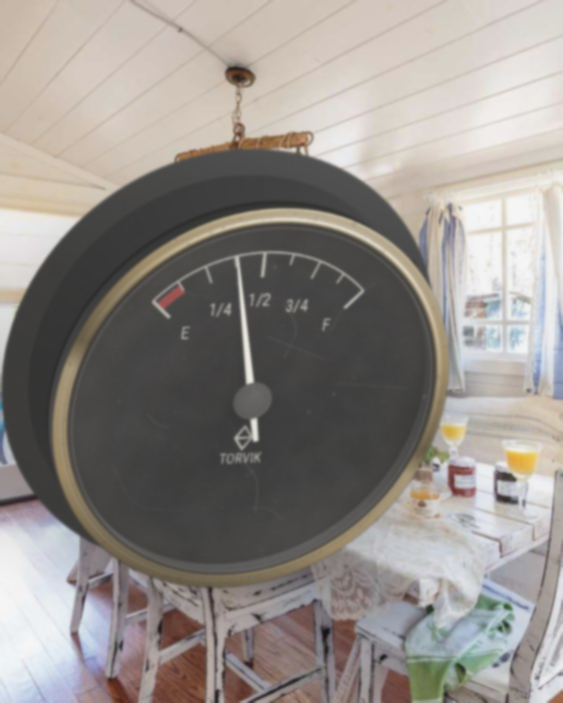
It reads value=0.375
